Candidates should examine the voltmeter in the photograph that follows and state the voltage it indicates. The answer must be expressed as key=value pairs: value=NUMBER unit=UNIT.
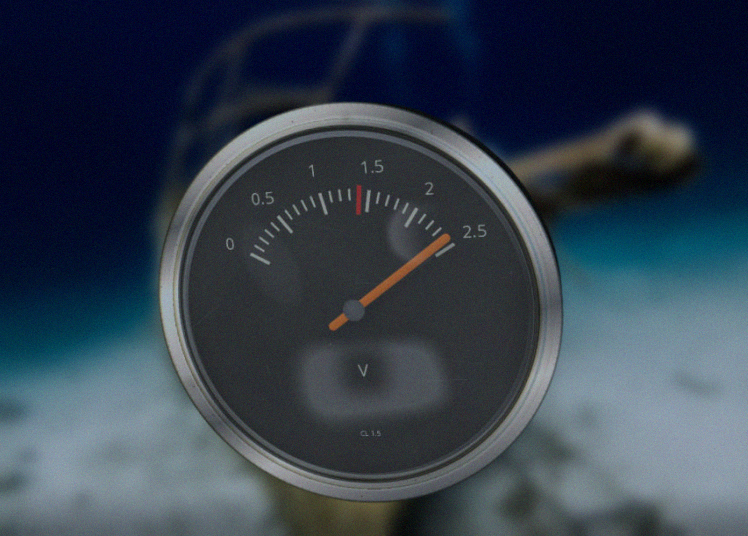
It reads value=2.4 unit=V
